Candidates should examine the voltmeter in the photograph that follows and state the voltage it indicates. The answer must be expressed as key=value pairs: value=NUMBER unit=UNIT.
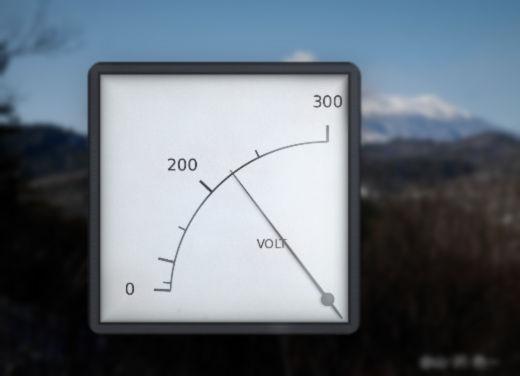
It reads value=225 unit=V
